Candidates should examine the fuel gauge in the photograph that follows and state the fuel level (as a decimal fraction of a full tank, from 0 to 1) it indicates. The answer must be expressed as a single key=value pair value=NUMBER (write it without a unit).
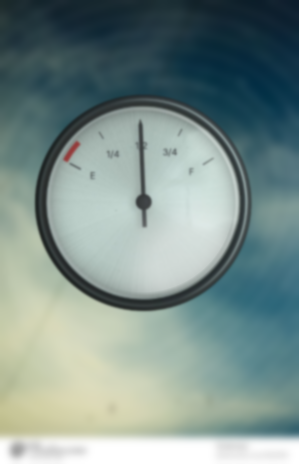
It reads value=0.5
